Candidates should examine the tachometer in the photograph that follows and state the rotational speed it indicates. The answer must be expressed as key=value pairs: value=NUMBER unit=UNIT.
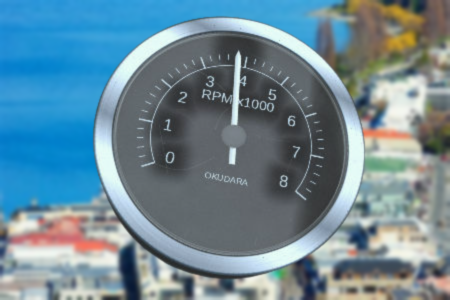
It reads value=3800 unit=rpm
